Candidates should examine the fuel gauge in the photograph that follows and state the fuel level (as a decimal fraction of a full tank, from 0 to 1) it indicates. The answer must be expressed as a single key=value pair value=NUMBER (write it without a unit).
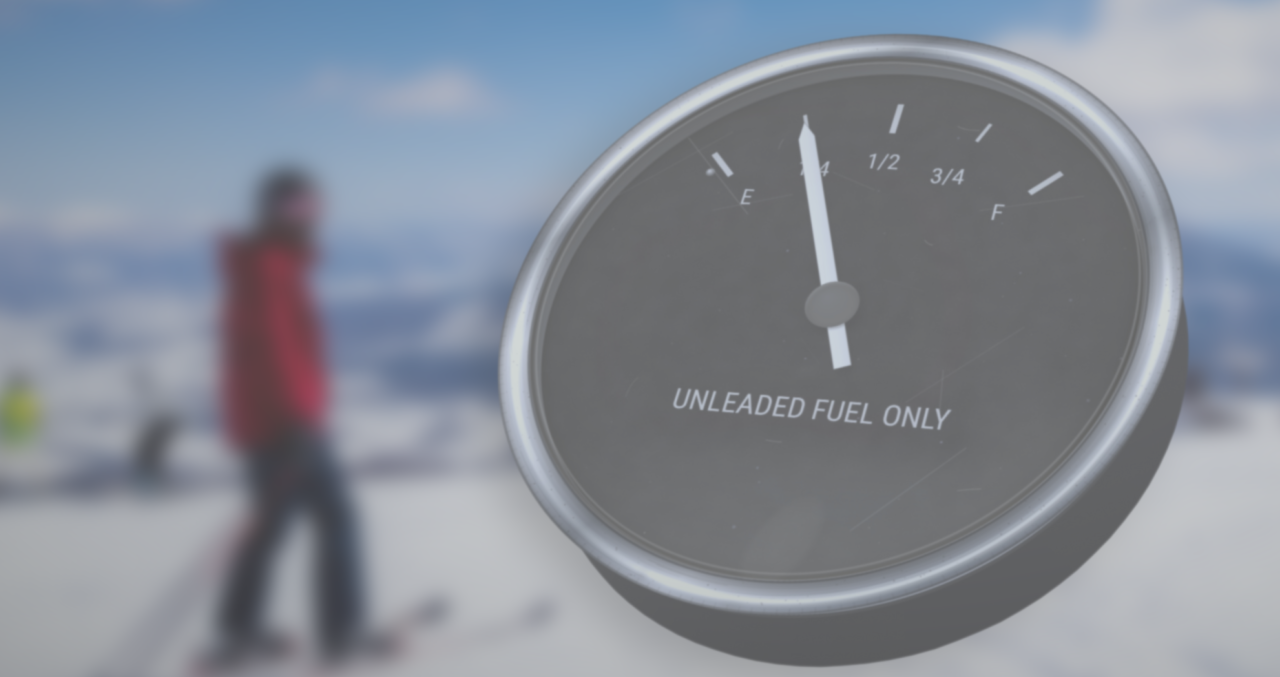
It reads value=0.25
